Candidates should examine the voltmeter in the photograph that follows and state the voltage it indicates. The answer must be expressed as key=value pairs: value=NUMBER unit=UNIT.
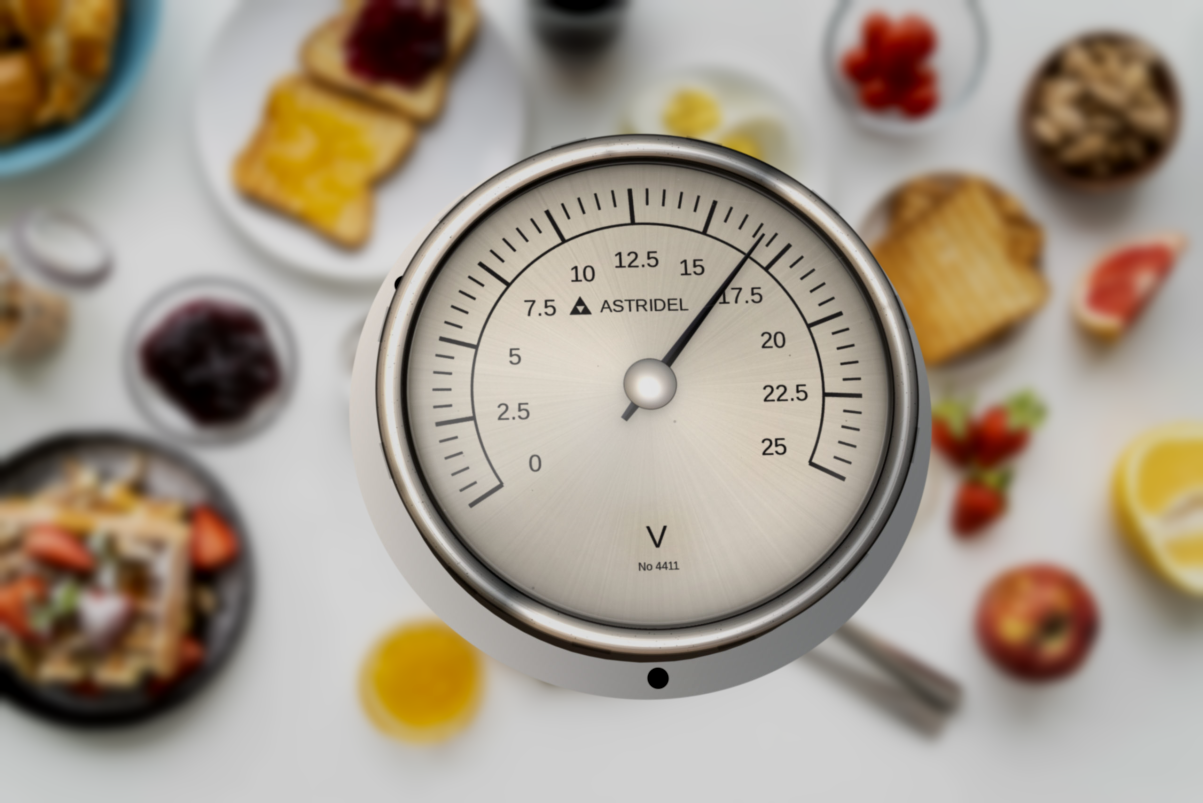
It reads value=16.75 unit=V
